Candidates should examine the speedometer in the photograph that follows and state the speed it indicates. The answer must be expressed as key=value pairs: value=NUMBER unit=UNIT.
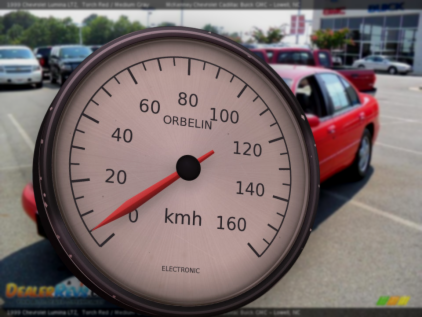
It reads value=5 unit=km/h
